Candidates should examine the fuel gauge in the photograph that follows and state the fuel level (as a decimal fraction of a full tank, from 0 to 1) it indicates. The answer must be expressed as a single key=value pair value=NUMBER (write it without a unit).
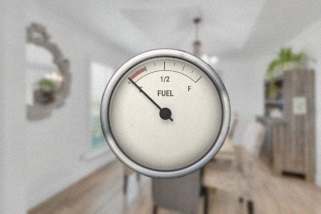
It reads value=0
